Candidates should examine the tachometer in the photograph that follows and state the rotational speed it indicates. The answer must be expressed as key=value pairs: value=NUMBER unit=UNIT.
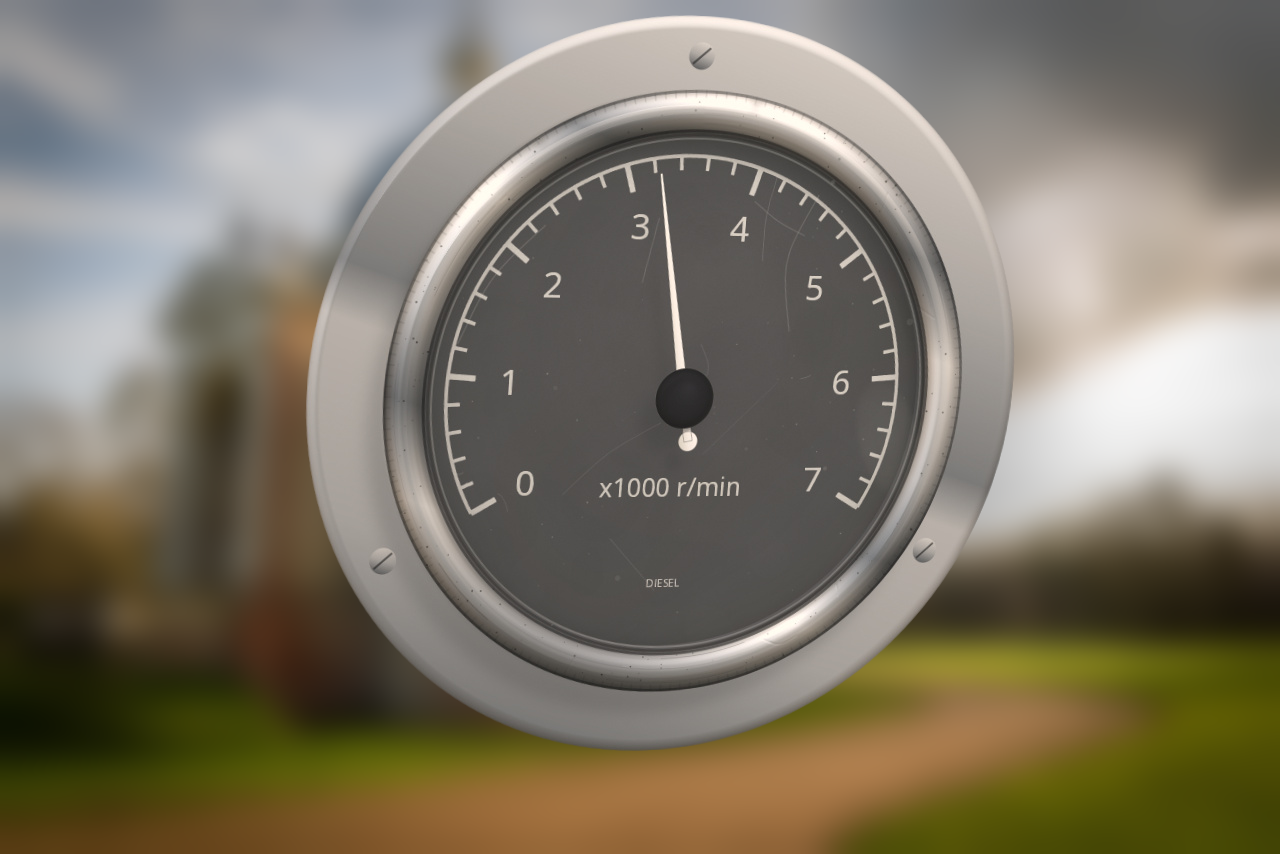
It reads value=3200 unit=rpm
